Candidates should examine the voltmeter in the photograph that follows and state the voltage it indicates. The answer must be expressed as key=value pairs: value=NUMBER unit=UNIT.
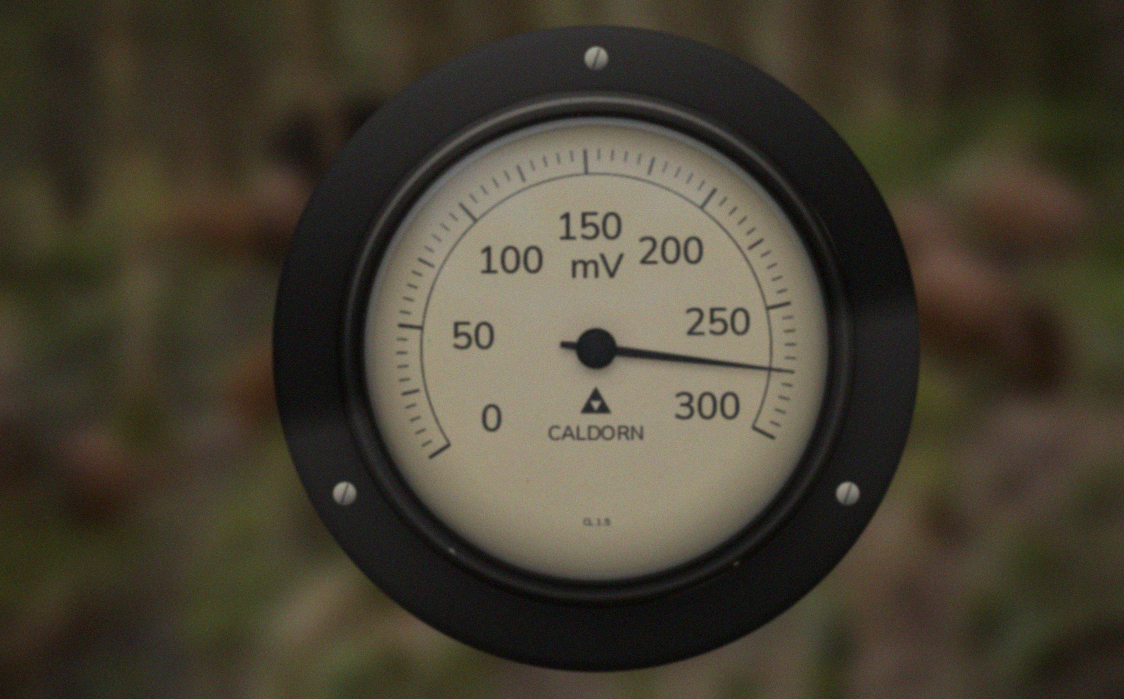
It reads value=275 unit=mV
